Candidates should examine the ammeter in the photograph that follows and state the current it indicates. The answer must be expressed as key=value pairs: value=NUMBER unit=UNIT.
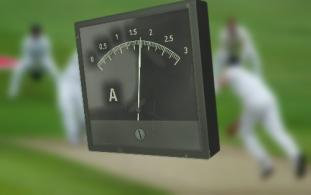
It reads value=1.75 unit=A
